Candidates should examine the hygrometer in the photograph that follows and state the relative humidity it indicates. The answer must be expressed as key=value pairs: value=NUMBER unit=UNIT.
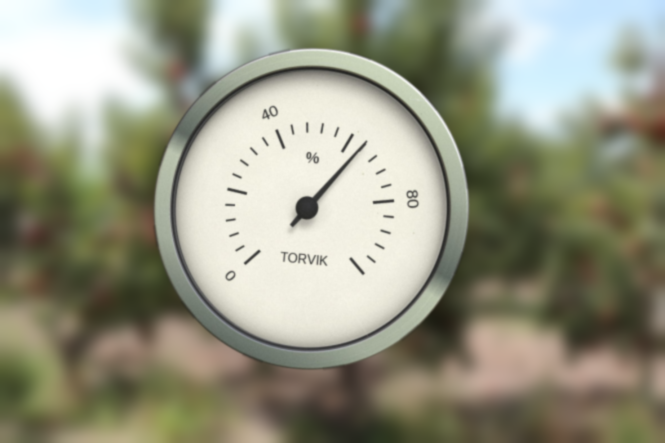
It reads value=64 unit=%
